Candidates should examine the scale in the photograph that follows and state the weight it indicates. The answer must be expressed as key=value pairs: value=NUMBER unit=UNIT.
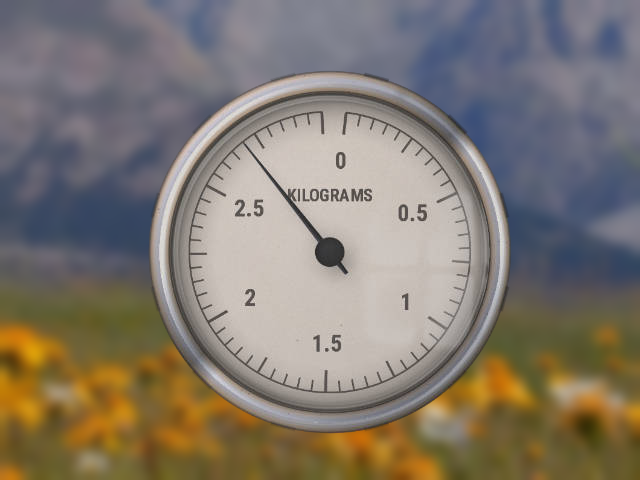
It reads value=2.7 unit=kg
